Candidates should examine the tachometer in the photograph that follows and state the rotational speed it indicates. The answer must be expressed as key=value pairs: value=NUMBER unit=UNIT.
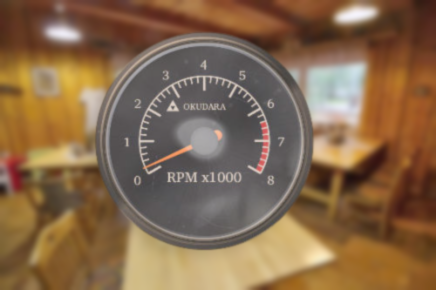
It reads value=200 unit=rpm
